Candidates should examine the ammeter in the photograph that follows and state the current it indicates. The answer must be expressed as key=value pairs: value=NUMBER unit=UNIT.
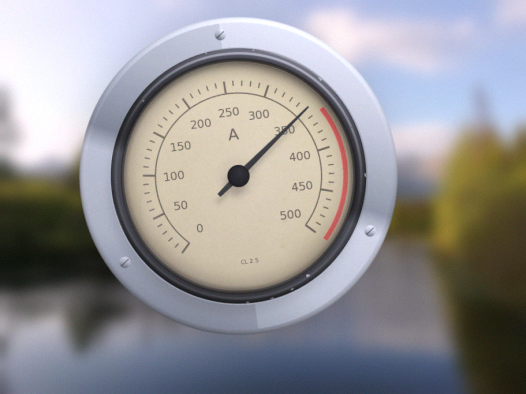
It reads value=350 unit=A
